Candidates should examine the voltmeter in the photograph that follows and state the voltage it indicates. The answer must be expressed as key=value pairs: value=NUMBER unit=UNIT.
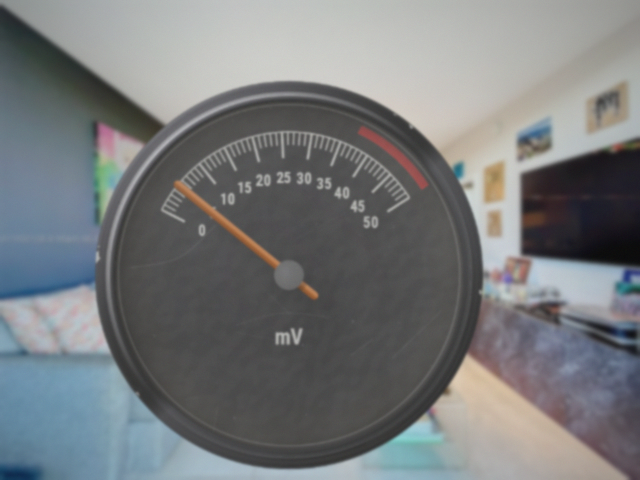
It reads value=5 unit=mV
